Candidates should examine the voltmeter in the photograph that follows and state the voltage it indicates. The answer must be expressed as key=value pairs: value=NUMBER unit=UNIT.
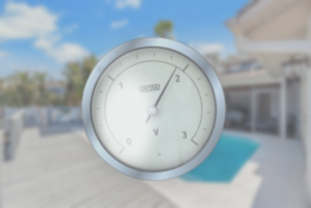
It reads value=1.9 unit=V
